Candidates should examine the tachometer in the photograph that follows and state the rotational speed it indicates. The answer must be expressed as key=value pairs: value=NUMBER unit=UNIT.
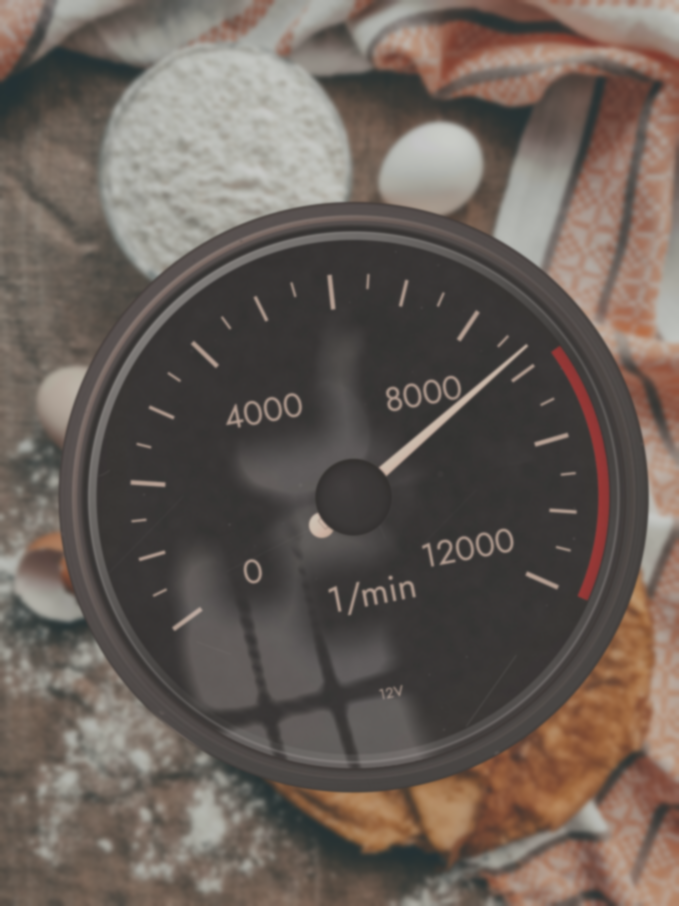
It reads value=8750 unit=rpm
